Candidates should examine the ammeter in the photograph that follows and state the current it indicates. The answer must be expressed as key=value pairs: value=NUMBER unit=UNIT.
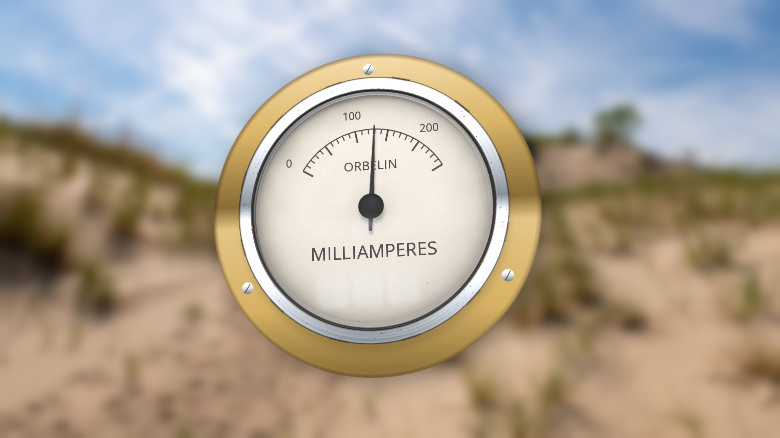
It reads value=130 unit=mA
